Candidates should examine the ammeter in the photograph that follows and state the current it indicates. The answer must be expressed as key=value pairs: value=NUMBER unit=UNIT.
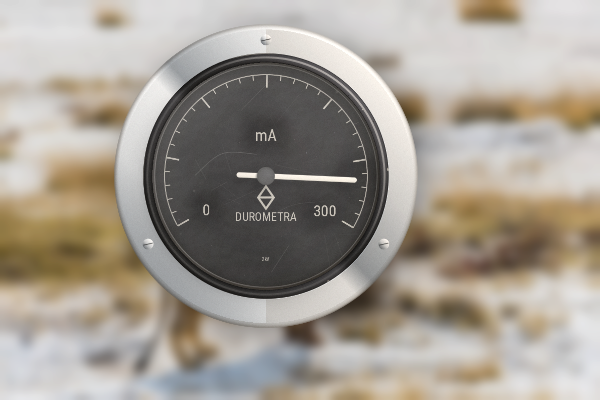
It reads value=265 unit=mA
